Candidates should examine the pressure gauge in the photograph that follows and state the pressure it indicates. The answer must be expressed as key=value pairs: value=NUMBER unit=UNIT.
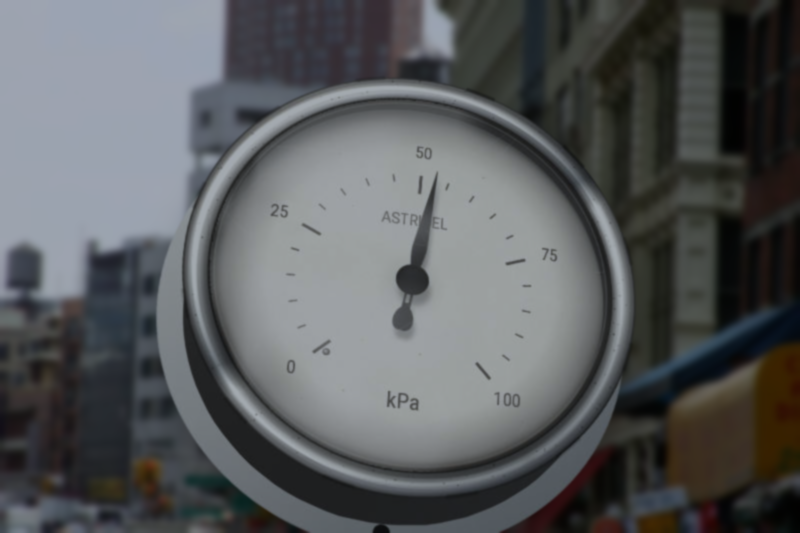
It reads value=52.5 unit=kPa
